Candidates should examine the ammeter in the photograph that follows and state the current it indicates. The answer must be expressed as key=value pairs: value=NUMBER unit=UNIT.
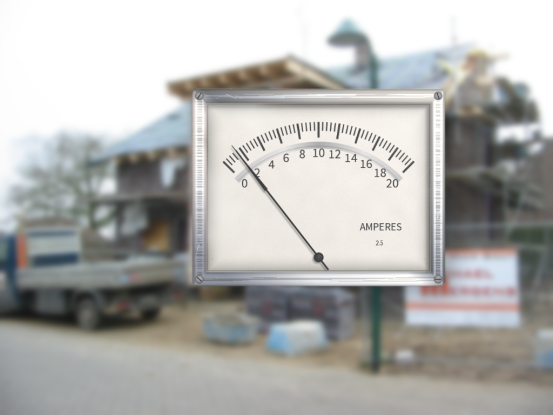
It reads value=1.6 unit=A
